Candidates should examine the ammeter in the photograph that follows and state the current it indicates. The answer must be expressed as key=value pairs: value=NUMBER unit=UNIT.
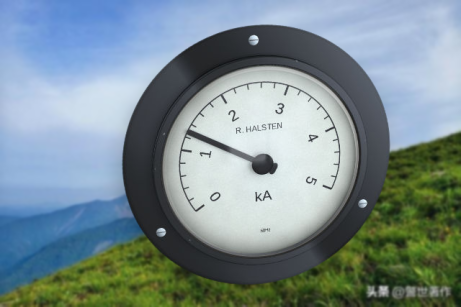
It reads value=1.3 unit=kA
